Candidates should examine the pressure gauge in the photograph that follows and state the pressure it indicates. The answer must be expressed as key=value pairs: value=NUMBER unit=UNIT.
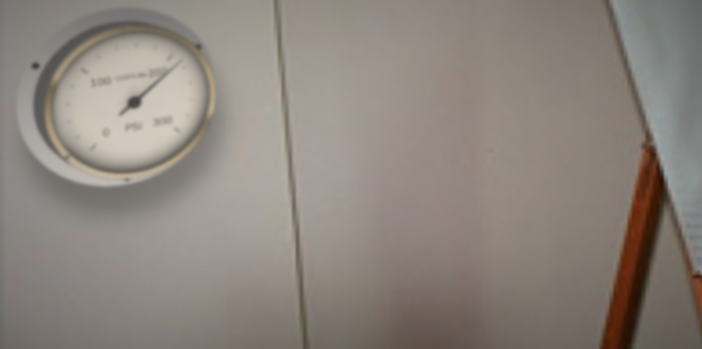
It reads value=210 unit=psi
